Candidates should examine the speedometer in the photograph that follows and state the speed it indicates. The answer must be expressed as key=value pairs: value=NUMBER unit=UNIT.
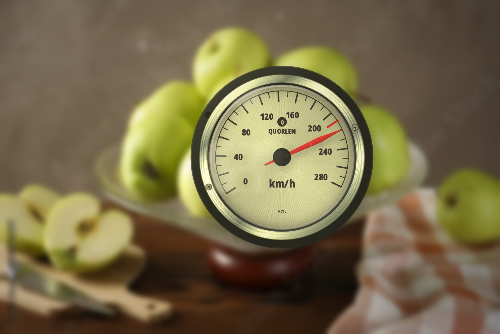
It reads value=220 unit=km/h
